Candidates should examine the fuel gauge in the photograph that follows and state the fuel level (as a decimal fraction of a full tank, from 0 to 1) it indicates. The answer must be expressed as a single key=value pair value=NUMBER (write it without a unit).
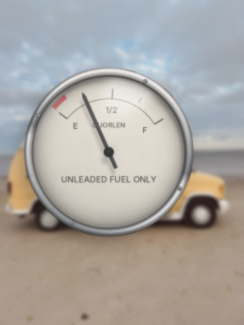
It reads value=0.25
